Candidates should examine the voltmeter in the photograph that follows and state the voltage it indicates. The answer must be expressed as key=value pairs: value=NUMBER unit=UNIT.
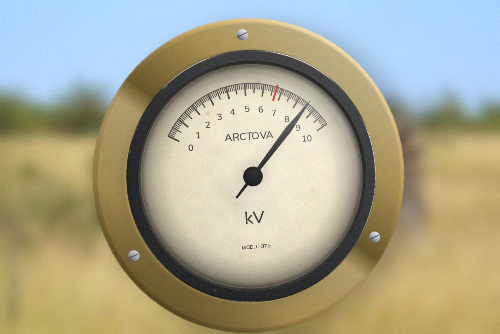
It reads value=8.5 unit=kV
